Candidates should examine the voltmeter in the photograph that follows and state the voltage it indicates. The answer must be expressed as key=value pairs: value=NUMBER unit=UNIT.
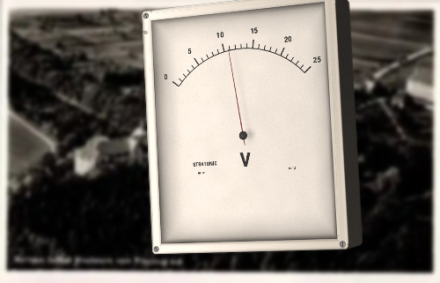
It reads value=11 unit=V
